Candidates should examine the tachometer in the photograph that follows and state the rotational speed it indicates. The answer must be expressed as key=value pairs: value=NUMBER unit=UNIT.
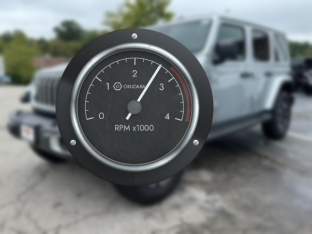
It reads value=2600 unit=rpm
